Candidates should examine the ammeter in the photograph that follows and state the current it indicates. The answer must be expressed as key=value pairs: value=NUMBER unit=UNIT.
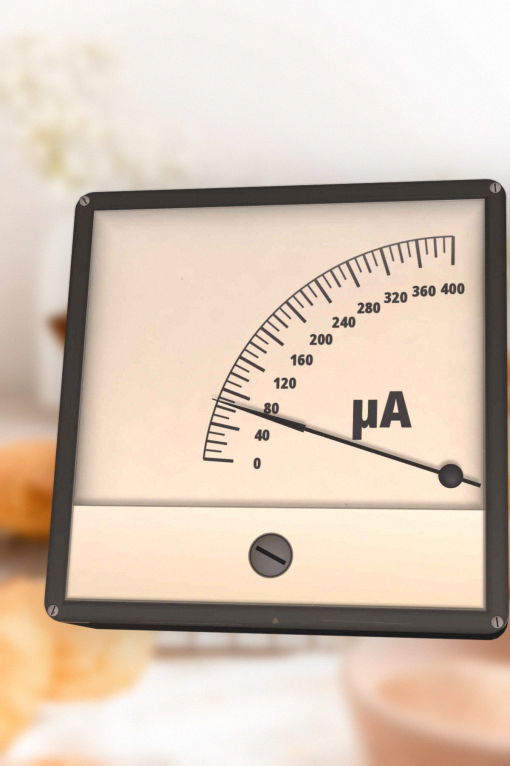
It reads value=65 unit=µA
